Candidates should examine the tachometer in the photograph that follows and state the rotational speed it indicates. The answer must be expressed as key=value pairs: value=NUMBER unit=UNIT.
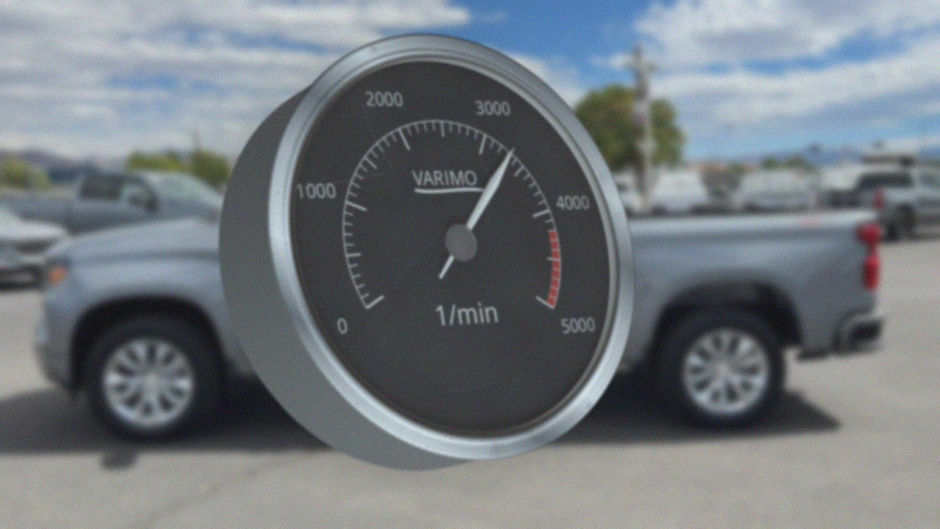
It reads value=3300 unit=rpm
